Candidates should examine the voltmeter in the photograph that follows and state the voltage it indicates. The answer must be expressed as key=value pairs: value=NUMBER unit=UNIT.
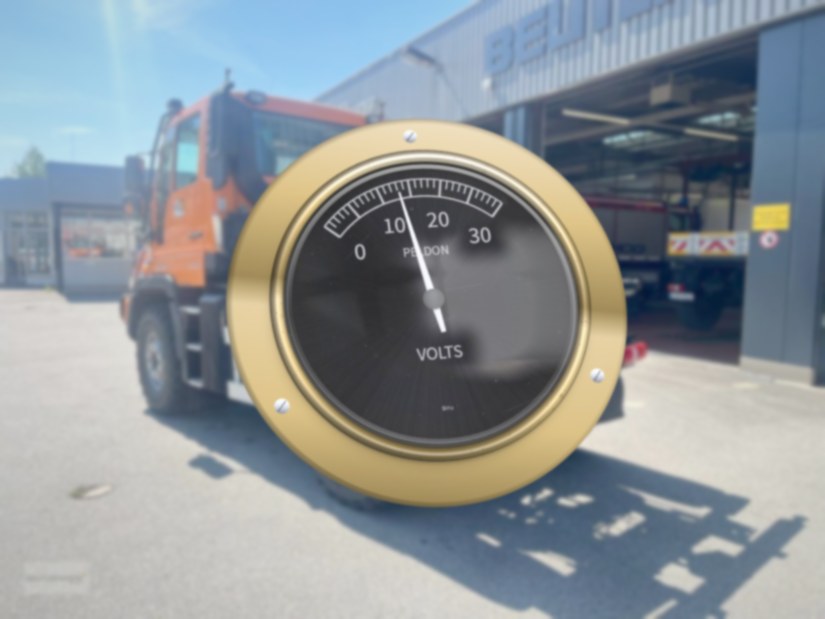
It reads value=13 unit=V
